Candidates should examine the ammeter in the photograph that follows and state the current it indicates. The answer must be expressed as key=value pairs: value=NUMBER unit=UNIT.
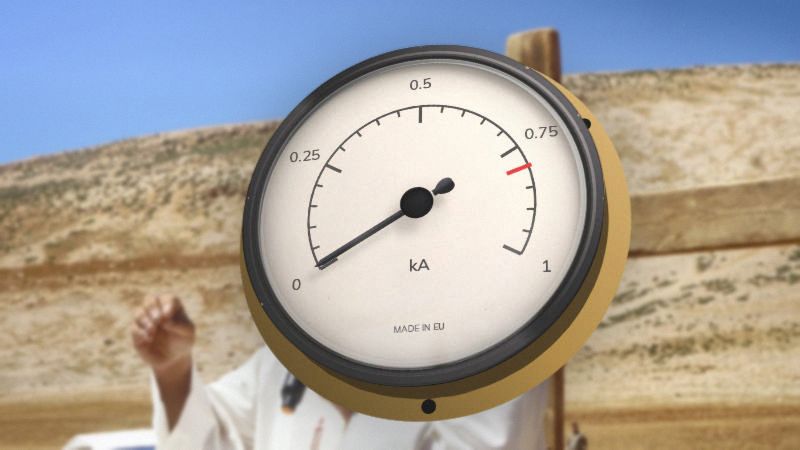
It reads value=0 unit=kA
